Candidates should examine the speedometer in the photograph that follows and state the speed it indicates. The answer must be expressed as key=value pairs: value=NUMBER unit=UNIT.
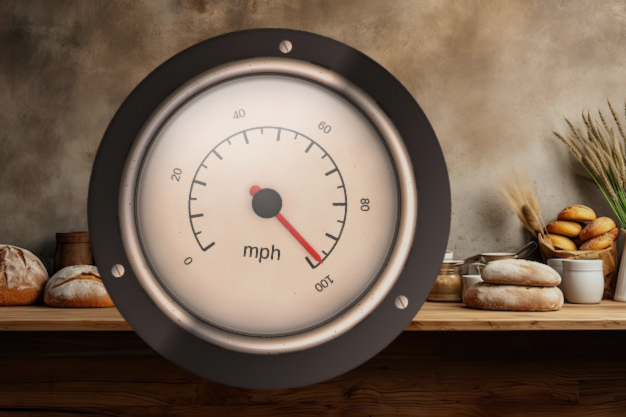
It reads value=97.5 unit=mph
